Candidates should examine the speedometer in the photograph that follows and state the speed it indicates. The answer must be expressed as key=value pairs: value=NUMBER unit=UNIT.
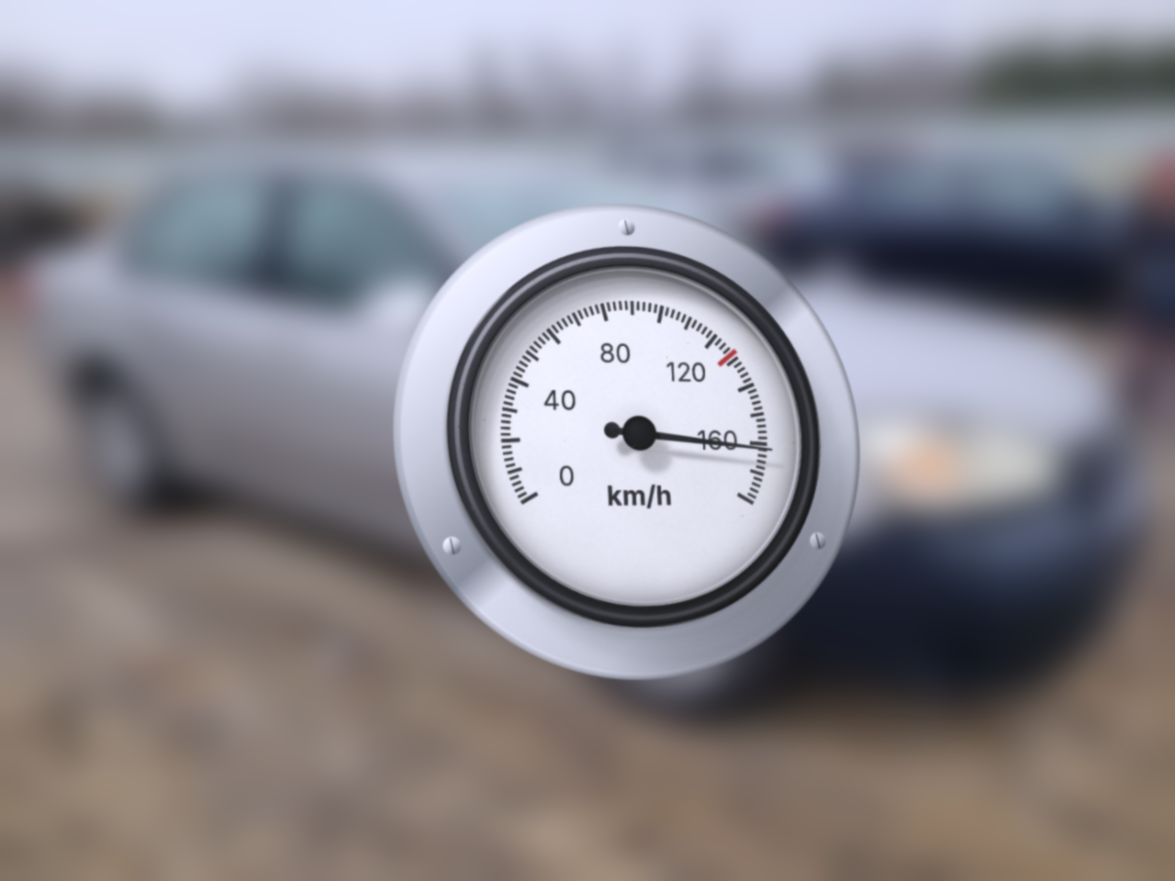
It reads value=162 unit=km/h
